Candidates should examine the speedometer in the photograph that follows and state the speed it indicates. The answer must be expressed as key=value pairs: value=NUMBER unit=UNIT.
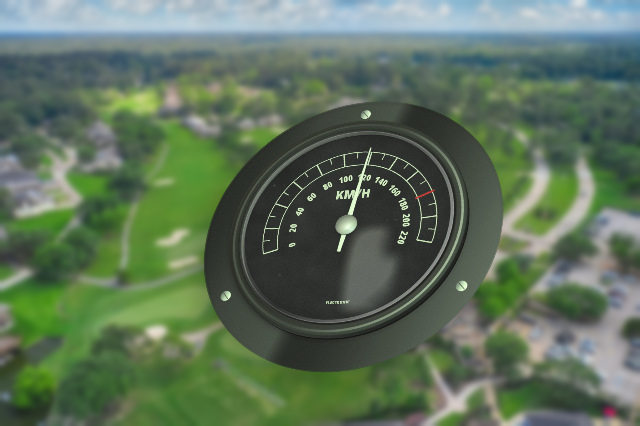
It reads value=120 unit=km/h
